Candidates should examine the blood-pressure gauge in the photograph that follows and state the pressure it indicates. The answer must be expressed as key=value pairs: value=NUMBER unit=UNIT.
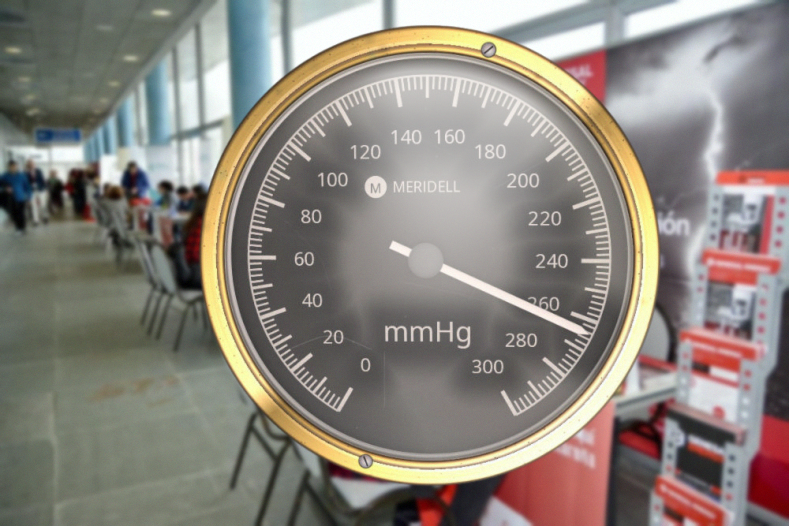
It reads value=264 unit=mmHg
